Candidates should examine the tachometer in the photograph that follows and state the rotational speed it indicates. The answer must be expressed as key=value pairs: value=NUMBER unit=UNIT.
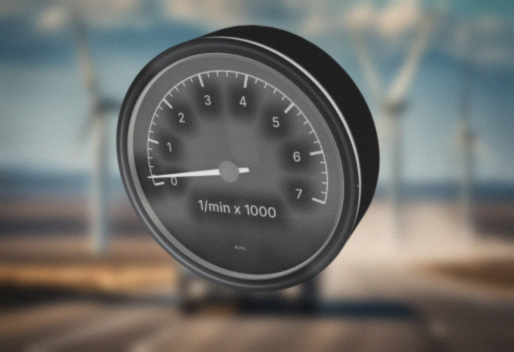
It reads value=200 unit=rpm
